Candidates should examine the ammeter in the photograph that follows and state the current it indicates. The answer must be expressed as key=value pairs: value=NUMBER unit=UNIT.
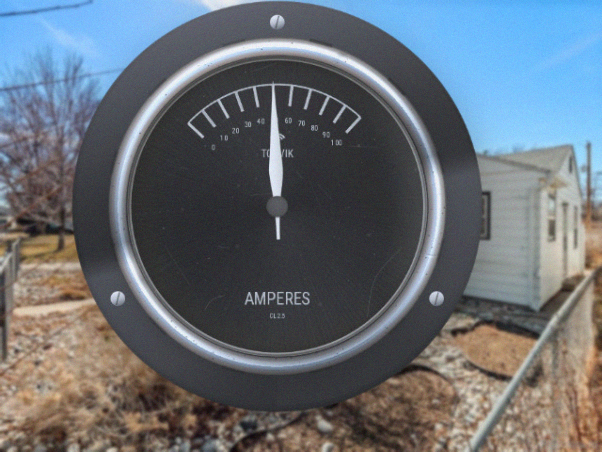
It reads value=50 unit=A
